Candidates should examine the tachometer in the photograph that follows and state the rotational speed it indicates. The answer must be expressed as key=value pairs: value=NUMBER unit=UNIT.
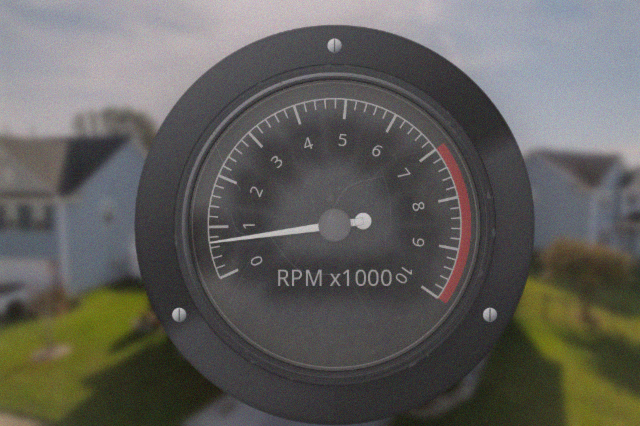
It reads value=700 unit=rpm
